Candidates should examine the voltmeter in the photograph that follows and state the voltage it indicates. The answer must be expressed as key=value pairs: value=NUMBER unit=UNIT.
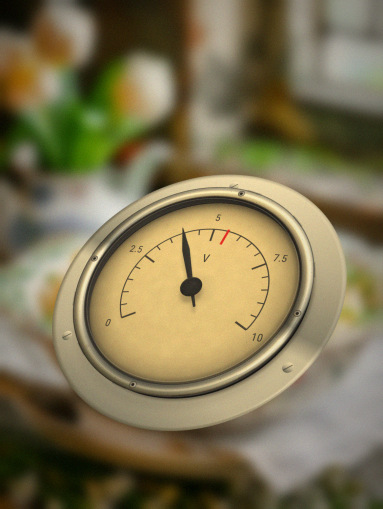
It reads value=4 unit=V
